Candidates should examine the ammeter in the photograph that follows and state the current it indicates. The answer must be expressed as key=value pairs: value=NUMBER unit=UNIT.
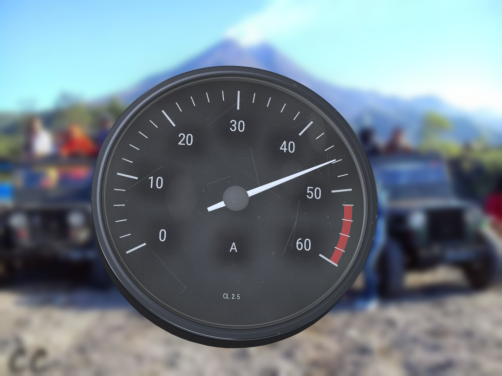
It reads value=46 unit=A
